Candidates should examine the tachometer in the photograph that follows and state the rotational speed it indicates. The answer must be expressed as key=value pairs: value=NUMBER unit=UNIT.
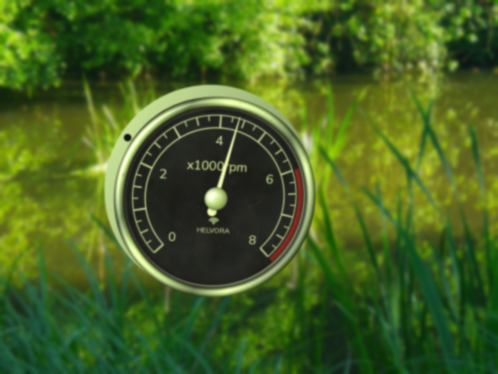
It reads value=4375 unit=rpm
